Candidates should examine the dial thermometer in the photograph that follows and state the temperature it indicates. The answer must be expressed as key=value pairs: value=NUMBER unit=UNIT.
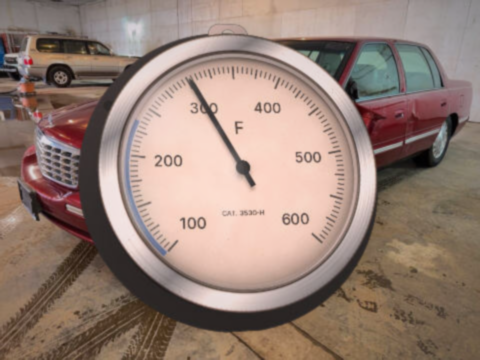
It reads value=300 unit=°F
